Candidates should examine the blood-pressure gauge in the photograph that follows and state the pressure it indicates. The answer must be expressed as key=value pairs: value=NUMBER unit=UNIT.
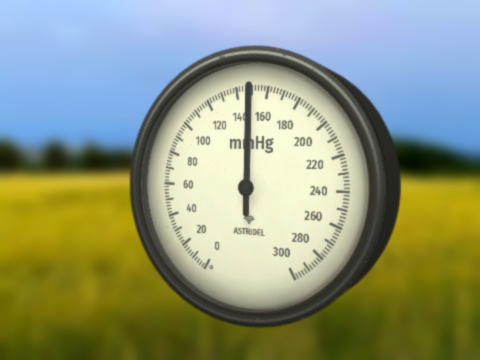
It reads value=150 unit=mmHg
